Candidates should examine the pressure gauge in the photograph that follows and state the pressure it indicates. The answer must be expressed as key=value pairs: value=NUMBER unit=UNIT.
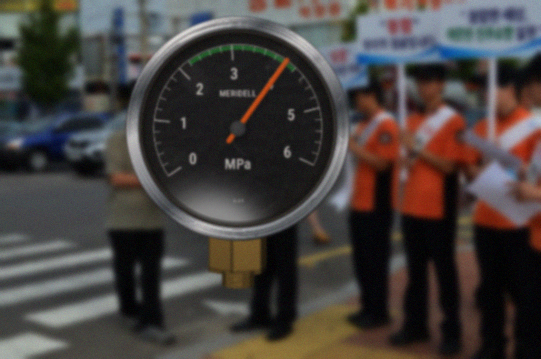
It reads value=4 unit=MPa
